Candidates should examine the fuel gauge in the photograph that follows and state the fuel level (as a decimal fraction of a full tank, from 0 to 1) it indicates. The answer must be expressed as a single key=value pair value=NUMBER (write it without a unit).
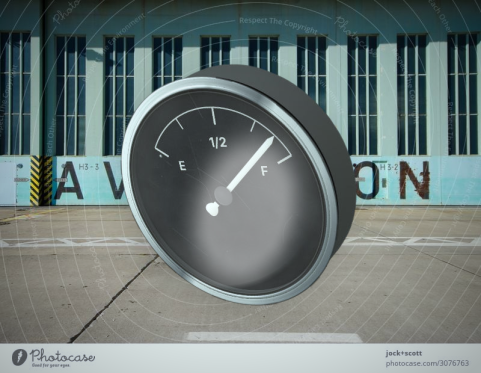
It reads value=0.875
